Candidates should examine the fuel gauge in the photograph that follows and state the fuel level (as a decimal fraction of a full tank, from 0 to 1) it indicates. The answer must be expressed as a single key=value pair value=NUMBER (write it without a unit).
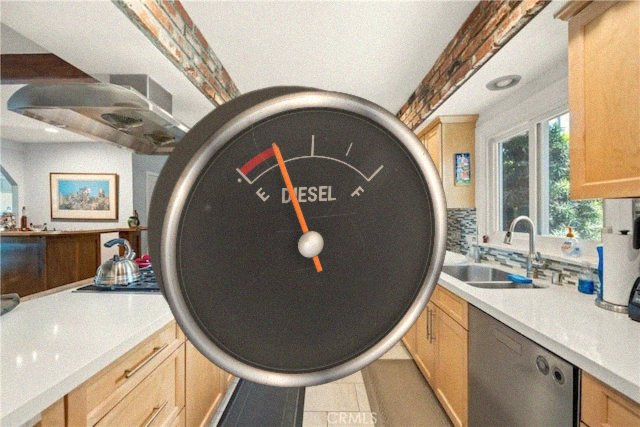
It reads value=0.25
